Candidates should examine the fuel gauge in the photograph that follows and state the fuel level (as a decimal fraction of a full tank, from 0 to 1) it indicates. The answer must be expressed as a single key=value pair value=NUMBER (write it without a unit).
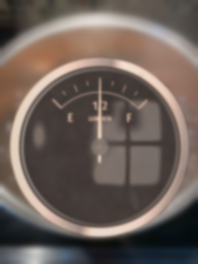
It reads value=0.5
